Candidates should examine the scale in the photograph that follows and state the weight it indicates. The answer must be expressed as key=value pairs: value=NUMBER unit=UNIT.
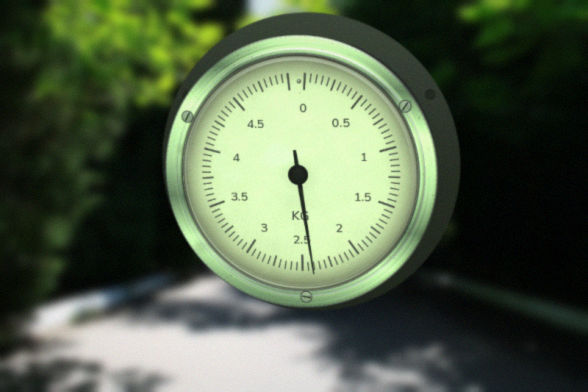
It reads value=2.4 unit=kg
